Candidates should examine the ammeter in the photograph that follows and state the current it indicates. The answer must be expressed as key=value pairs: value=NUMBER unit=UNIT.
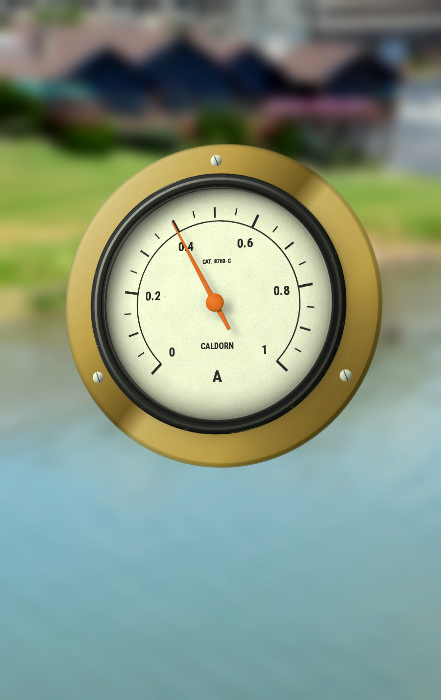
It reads value=0.4 unit=A
